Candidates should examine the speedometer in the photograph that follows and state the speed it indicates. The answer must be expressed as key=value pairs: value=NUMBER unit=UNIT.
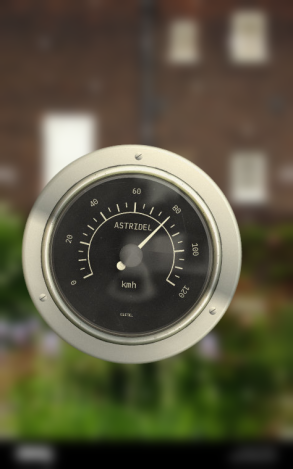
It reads value=80 unit=km/h
